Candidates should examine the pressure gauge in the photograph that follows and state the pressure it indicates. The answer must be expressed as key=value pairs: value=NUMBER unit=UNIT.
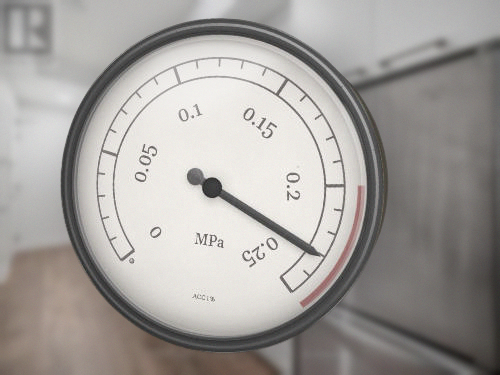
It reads value=0.23 unit=MPa
